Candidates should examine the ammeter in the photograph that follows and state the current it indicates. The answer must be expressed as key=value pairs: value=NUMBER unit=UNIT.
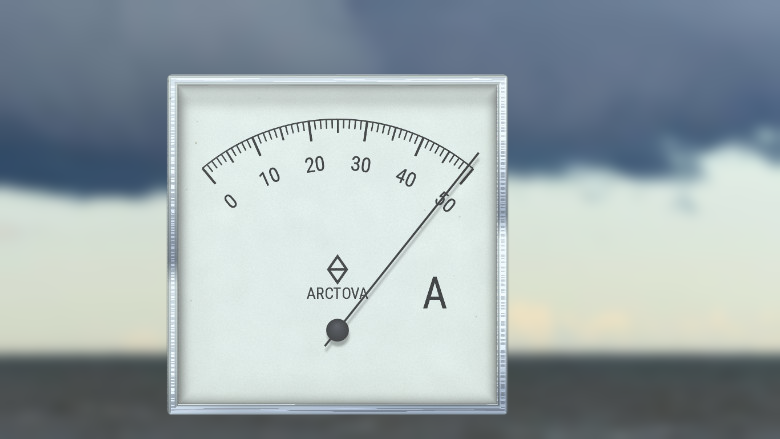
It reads value=49 unit=A
